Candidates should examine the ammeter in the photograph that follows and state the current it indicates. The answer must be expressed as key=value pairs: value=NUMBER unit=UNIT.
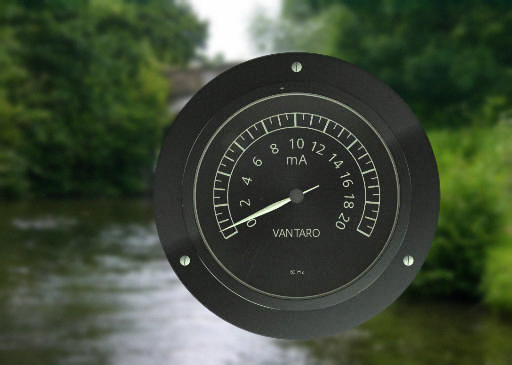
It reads value=0.5 unit=mA
